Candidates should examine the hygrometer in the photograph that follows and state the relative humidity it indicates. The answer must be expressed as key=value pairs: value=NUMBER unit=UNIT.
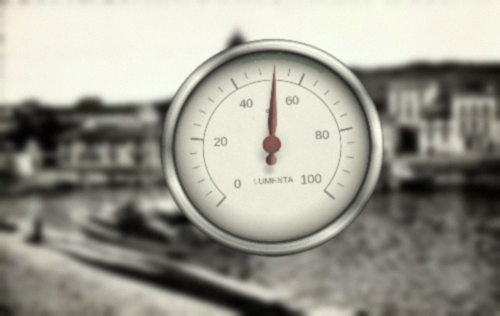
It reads value=52 unit=%
